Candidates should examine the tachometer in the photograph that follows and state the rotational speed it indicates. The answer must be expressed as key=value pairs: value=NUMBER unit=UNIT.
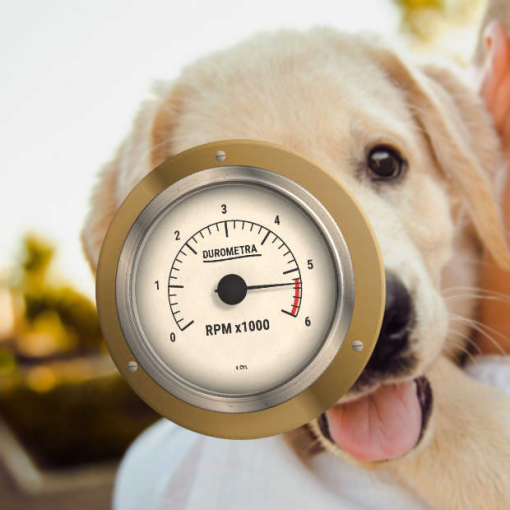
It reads value=5300 unit=rpm
